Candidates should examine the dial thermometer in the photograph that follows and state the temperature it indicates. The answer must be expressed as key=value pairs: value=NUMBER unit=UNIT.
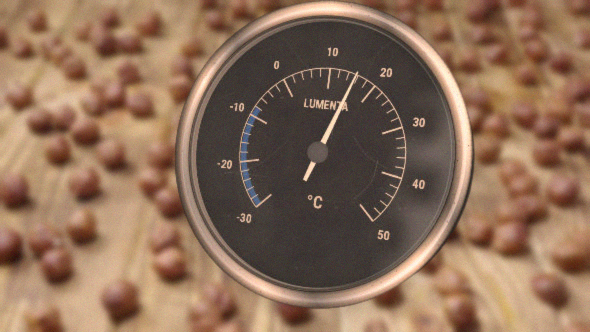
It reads value=16 unit=°C
